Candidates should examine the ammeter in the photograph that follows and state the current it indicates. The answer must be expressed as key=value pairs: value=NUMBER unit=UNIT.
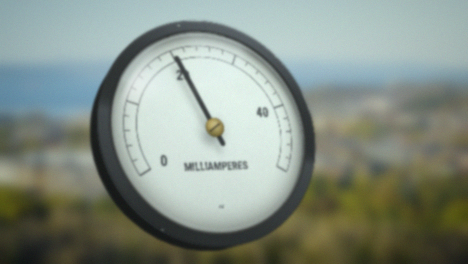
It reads value=20 unit=mA
